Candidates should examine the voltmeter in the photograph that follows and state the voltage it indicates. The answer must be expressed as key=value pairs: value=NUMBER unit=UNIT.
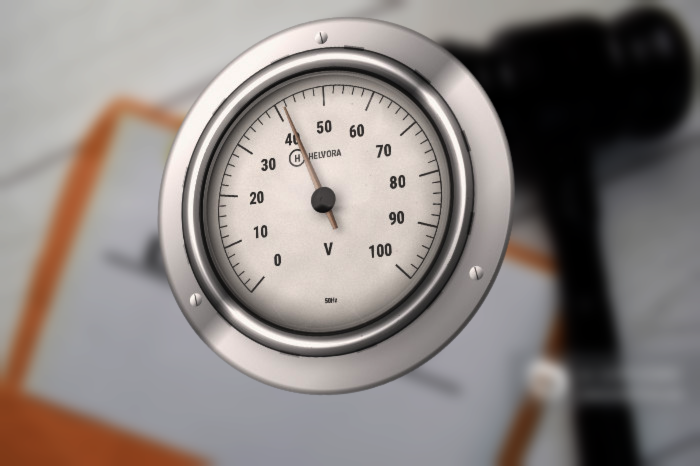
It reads value=42 unit=V
